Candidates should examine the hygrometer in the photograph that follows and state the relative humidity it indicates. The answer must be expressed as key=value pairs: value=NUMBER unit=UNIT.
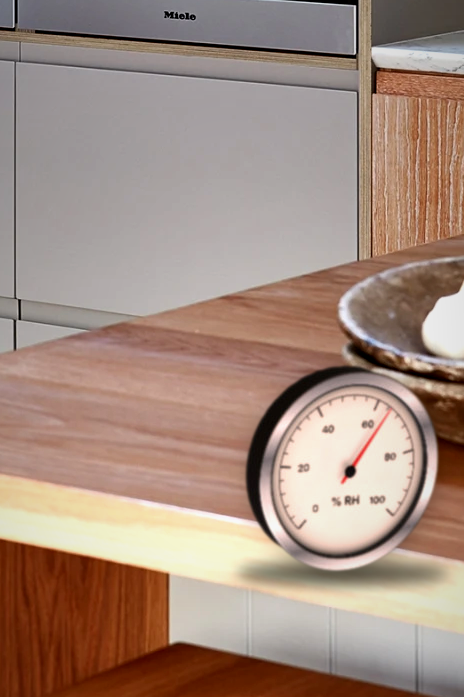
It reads value=64 unit=%
